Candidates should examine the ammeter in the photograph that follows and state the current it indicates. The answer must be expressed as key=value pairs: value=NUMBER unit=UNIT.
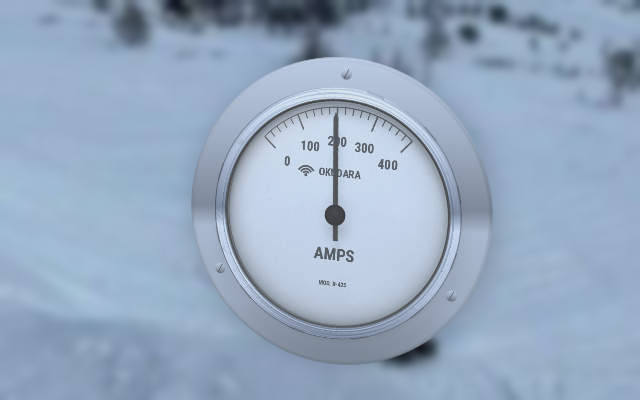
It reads value=200 unit=A
